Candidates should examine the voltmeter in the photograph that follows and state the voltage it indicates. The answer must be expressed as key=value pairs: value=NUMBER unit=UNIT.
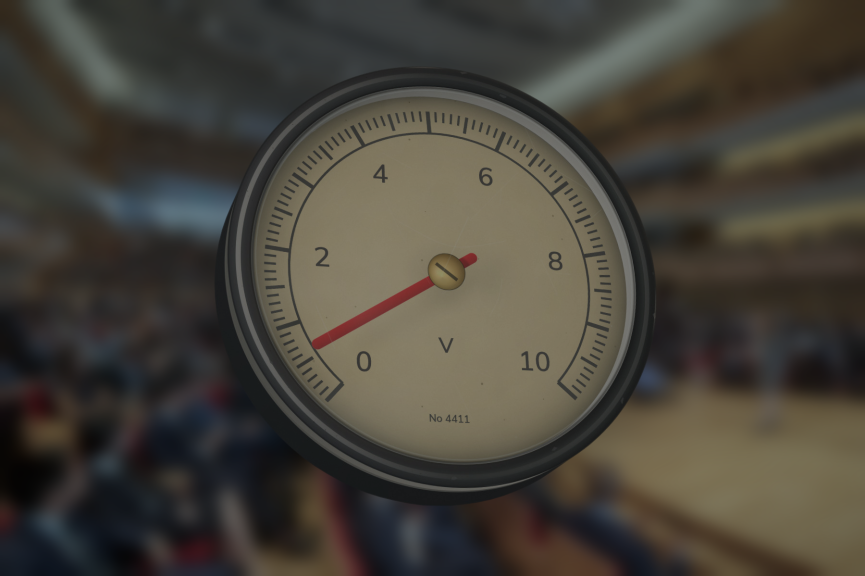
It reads value=0.6 unit=V
